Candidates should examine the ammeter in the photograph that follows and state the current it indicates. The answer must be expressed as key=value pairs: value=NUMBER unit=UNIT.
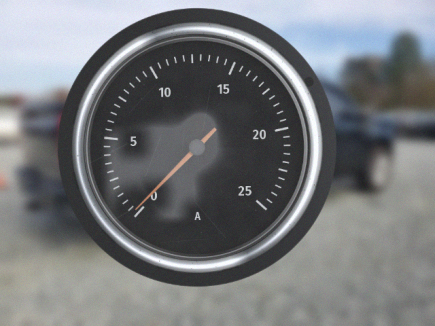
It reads value=0.25 unit=A
